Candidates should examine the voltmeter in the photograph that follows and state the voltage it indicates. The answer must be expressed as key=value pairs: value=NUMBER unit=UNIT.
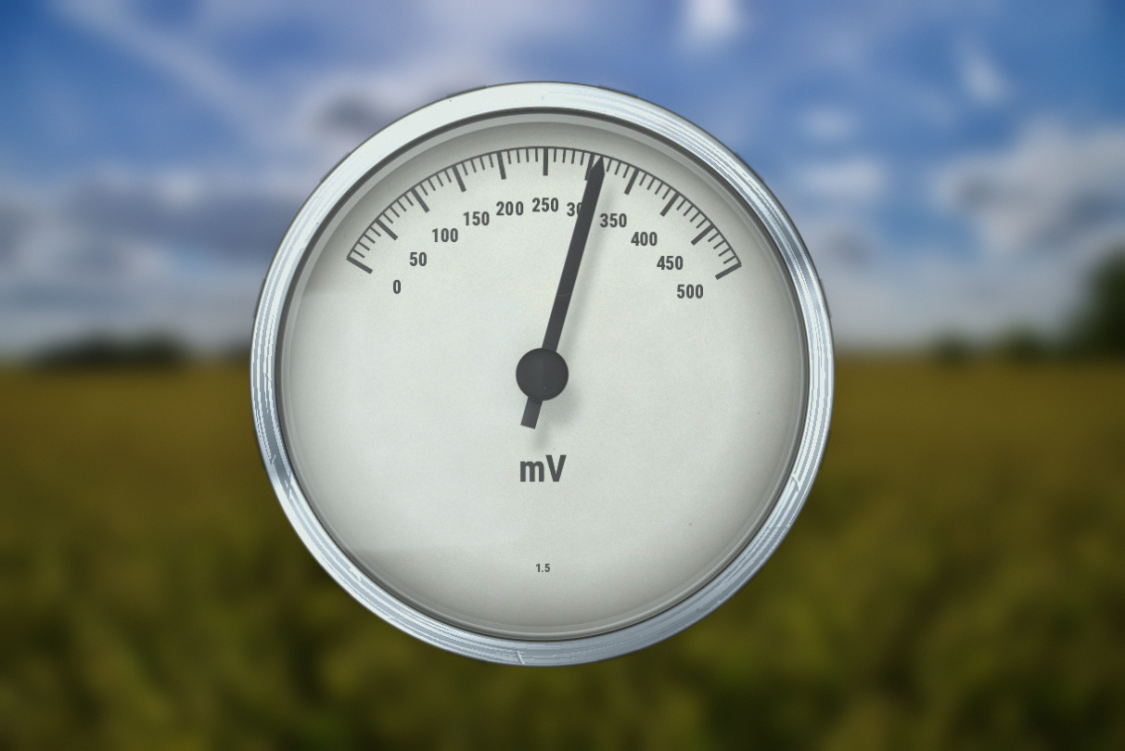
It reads value=310 unit=mV
